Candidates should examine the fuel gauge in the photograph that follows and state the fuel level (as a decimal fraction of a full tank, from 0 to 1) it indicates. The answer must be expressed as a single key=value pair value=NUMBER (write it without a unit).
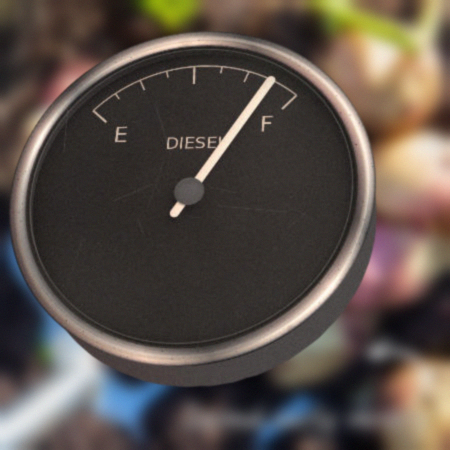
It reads value=0.875
